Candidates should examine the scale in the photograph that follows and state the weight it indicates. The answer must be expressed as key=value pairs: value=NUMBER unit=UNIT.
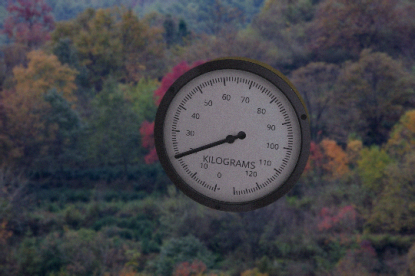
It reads value=20 unit=kg
